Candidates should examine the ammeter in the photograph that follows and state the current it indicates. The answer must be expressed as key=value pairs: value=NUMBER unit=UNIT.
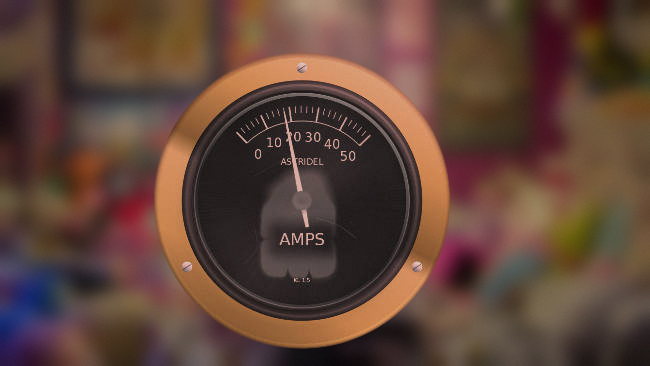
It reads value=18 unit=A
